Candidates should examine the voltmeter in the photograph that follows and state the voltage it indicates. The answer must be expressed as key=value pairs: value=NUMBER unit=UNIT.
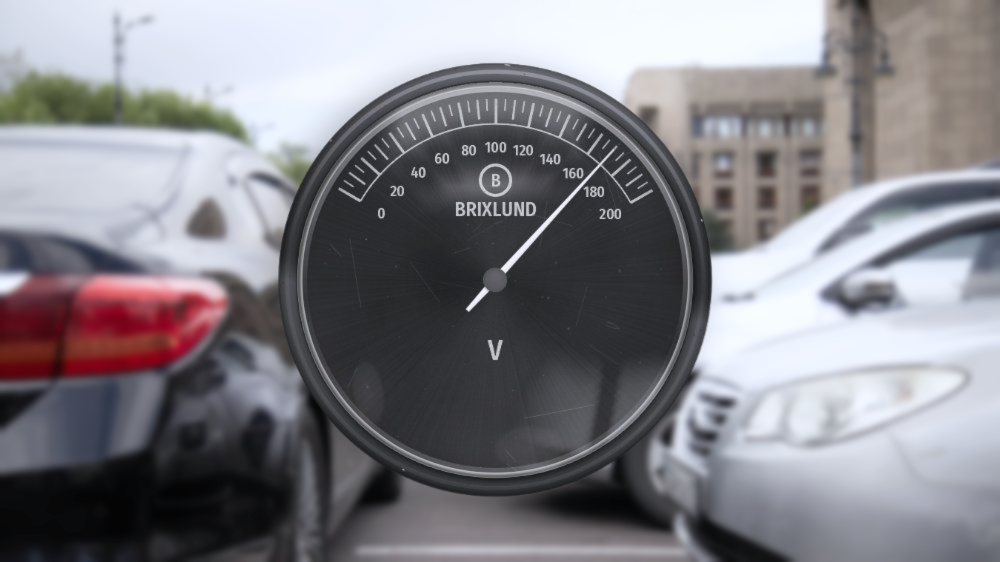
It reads value=170 unit=V
